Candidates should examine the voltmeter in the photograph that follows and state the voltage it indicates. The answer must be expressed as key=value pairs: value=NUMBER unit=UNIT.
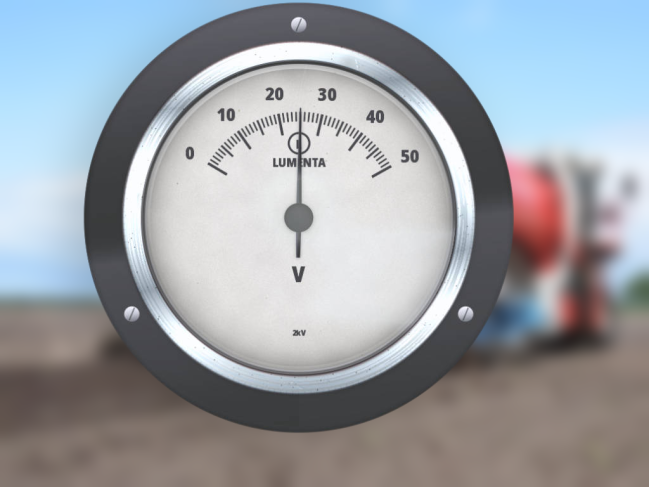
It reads value=25 unit=V
